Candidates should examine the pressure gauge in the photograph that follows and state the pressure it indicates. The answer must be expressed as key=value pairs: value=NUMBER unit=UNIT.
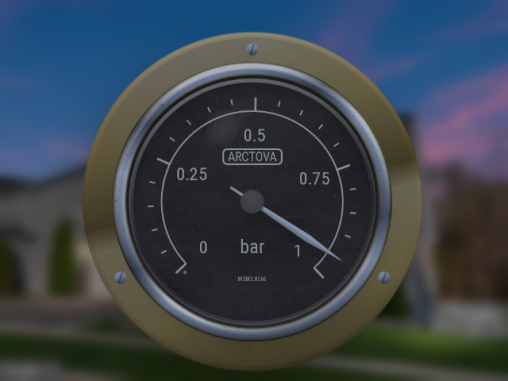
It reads value=0.95 unit=bar
